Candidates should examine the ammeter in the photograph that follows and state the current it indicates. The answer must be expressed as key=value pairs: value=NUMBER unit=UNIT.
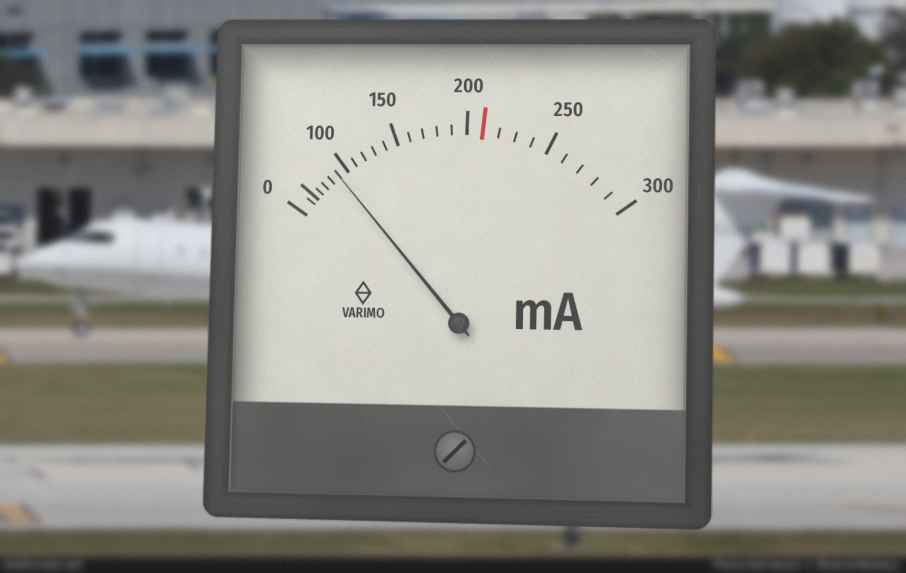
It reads value=90 unit=mA
